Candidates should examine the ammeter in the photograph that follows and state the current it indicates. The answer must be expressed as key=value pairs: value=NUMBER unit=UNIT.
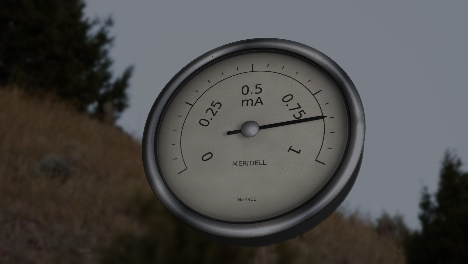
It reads value=0.85 unit=mA
